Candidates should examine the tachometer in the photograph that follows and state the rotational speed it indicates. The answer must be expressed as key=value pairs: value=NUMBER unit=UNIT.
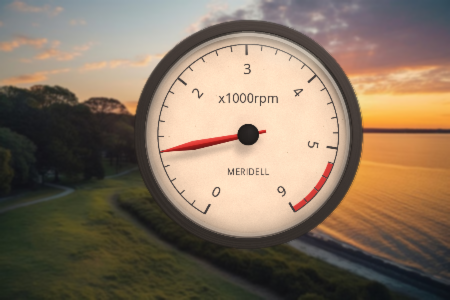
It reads value=1000 unit=rpm
